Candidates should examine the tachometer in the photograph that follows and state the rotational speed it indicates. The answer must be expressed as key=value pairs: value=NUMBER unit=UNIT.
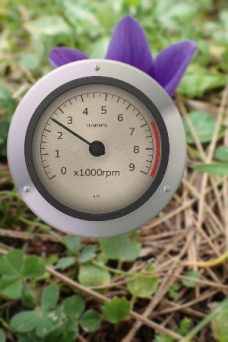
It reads value=2500 unit=rpm
